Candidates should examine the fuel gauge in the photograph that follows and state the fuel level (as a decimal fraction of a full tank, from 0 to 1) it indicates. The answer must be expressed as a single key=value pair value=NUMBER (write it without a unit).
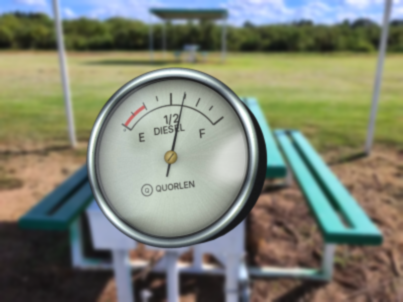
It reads value=0.625
